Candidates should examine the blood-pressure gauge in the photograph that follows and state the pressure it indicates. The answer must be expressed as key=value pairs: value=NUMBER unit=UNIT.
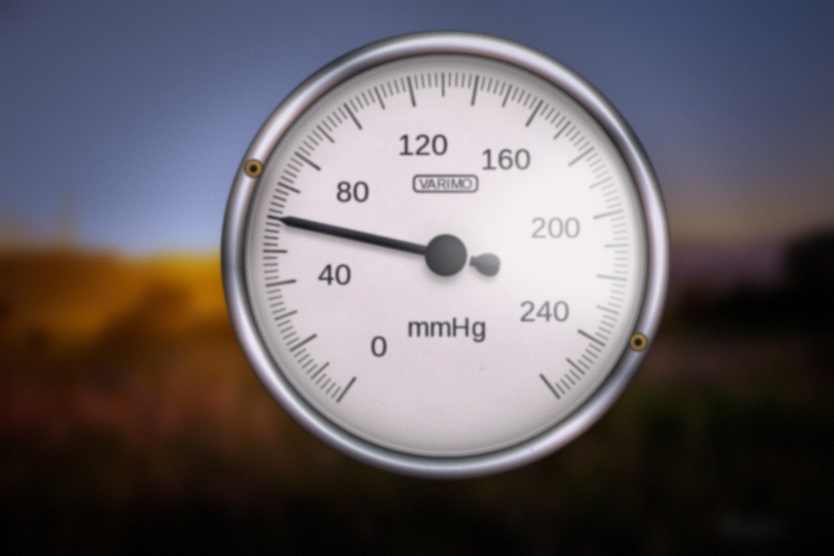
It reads value=60 unit=mmHg
